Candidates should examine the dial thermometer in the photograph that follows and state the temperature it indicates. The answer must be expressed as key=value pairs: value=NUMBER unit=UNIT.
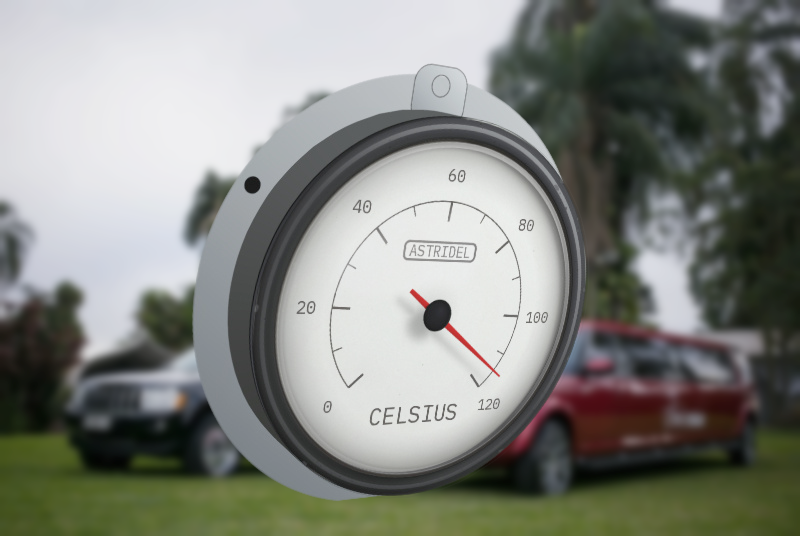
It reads value=115 unit=°C
